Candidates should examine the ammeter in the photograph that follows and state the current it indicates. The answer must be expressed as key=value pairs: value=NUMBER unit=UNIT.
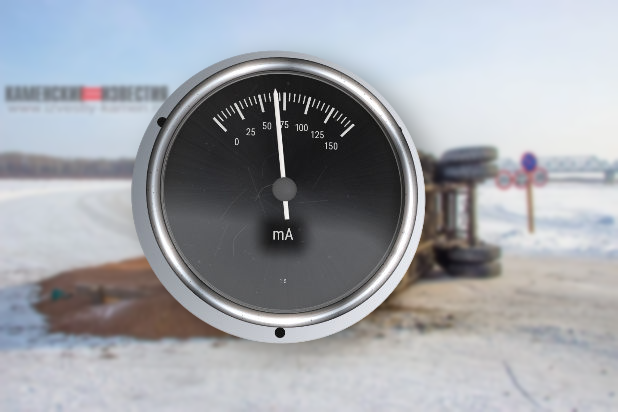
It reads value=65 unit=mA
